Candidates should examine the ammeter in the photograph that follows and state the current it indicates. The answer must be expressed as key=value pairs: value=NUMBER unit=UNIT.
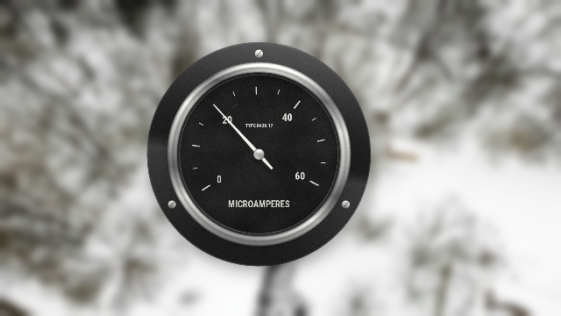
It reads value=20 unit=µA
